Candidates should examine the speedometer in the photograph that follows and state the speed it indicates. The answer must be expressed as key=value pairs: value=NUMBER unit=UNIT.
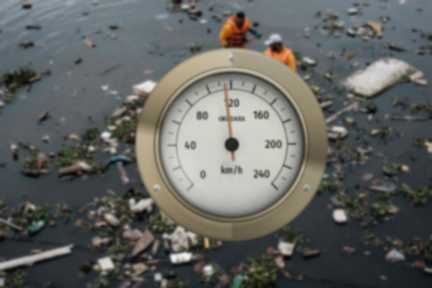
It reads value=115 unit=km/h
